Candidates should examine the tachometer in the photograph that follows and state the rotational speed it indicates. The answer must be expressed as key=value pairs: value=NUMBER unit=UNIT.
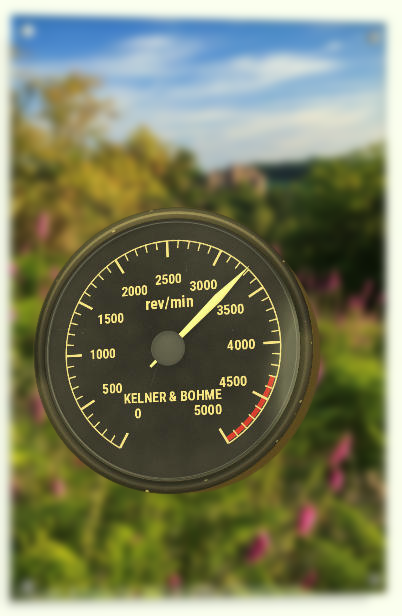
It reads value=3300 unit=rpm
